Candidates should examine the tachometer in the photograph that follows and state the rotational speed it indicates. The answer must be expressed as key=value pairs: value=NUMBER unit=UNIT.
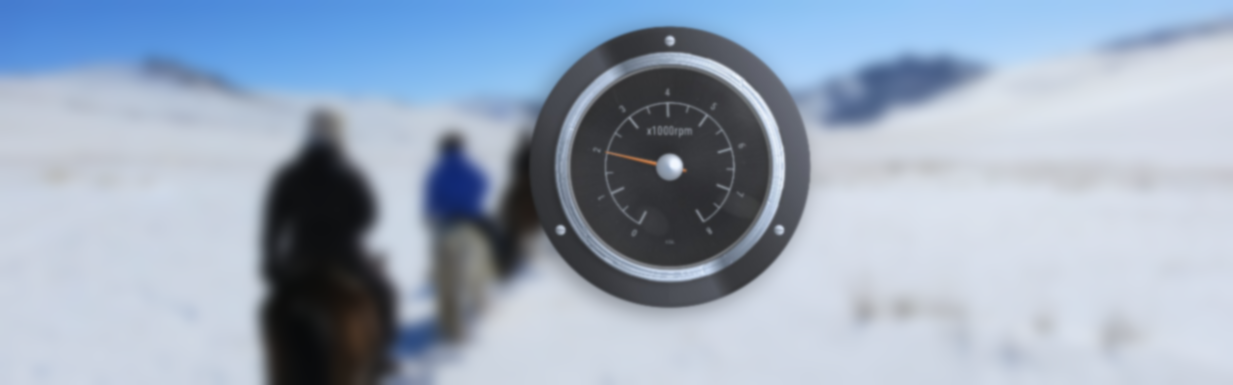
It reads value=2000 unit=rpm
